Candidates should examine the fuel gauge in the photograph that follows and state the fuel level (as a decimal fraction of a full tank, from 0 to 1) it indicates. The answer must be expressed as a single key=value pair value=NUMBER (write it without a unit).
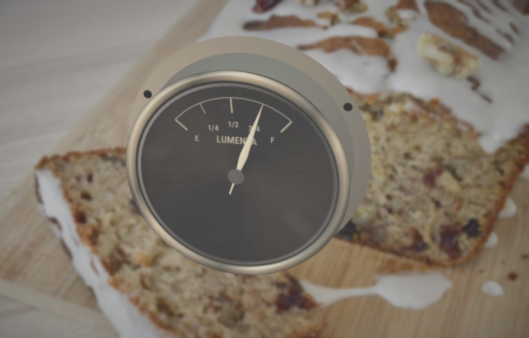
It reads value=0.75
